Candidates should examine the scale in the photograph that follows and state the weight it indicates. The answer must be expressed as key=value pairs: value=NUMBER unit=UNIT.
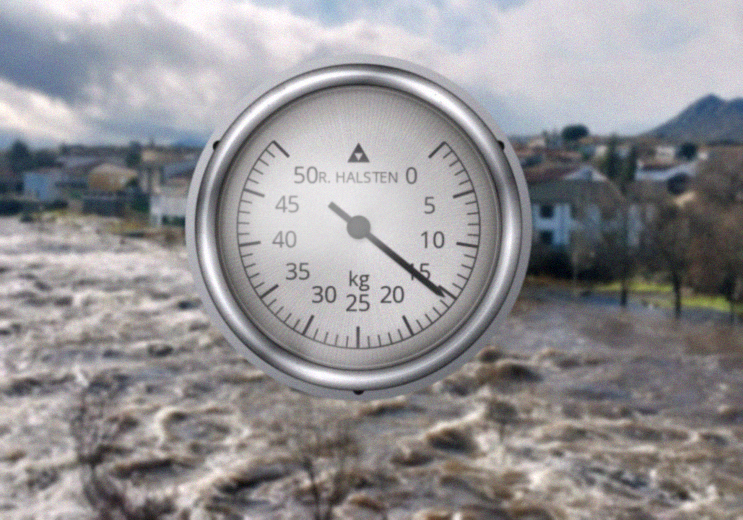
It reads value=15.5 unit=kg
